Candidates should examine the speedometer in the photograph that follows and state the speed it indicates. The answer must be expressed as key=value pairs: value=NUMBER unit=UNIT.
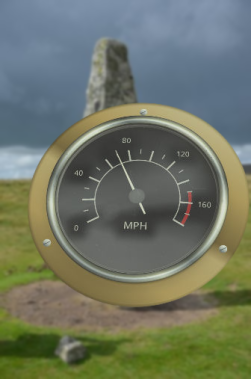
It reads value=70 unit=mph
